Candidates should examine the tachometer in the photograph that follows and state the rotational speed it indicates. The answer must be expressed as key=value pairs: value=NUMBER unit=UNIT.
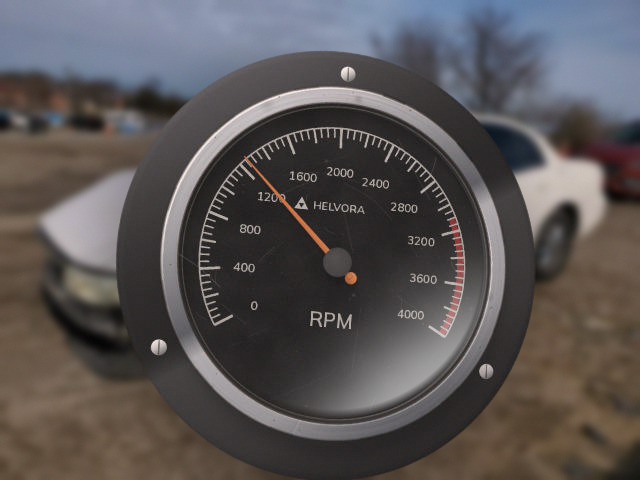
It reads value=1250 unit=rpm
